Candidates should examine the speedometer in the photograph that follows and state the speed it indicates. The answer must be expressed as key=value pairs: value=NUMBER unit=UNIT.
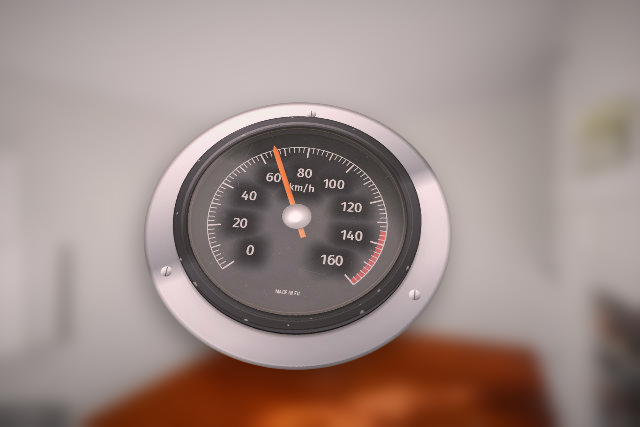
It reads value=66 unit=km/h
